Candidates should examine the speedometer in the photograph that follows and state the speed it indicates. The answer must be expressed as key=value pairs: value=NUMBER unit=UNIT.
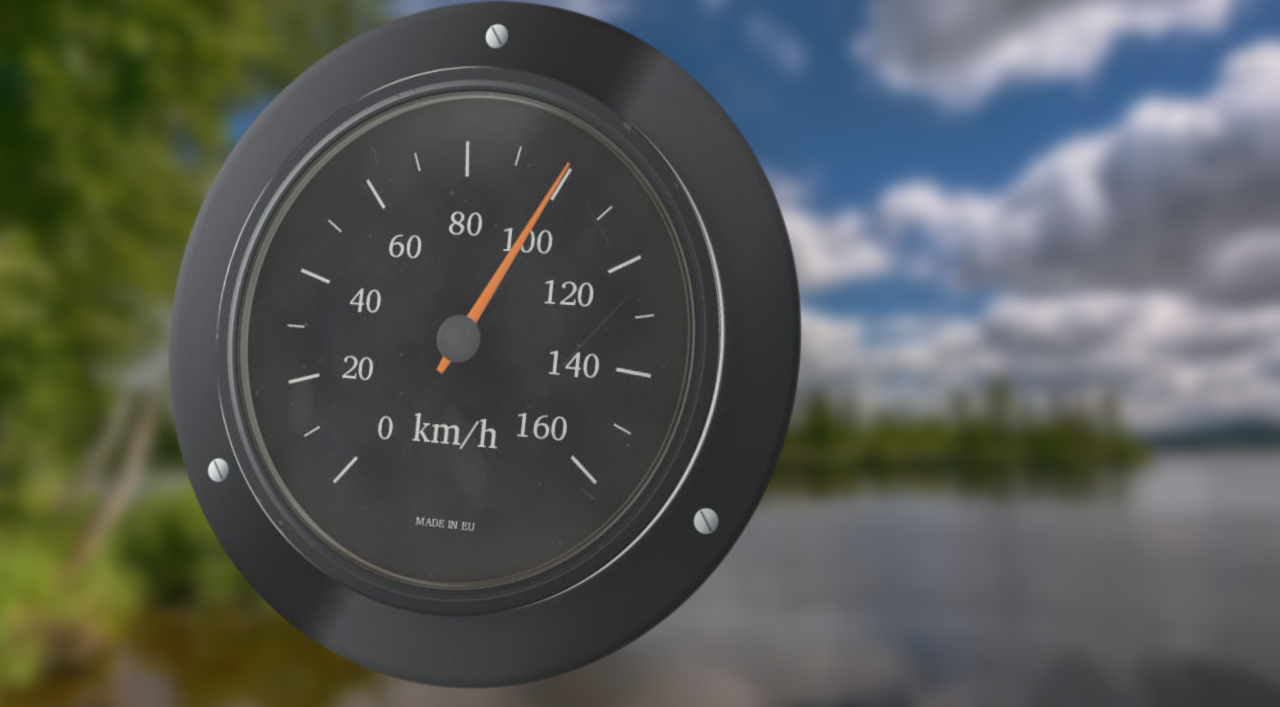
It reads value=100 unit=km/h
